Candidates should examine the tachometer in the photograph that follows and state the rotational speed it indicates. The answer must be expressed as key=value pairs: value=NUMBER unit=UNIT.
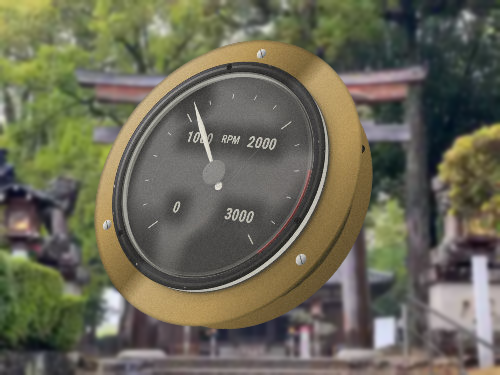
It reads value=1100 unit=rpm
